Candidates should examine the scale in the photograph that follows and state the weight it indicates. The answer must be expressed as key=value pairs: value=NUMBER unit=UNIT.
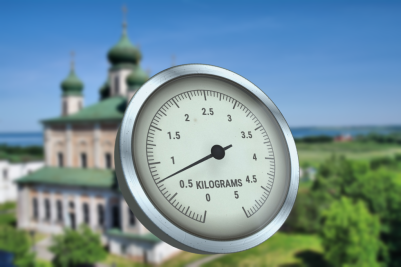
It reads value=0.75 unit=kg
